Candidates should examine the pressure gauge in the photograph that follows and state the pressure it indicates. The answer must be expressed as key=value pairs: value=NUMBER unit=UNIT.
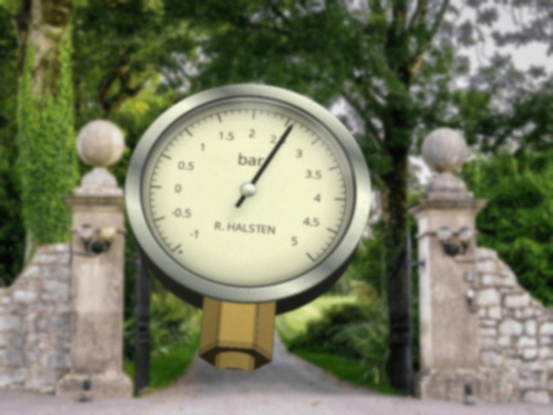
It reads value=2.6 unit=bar
